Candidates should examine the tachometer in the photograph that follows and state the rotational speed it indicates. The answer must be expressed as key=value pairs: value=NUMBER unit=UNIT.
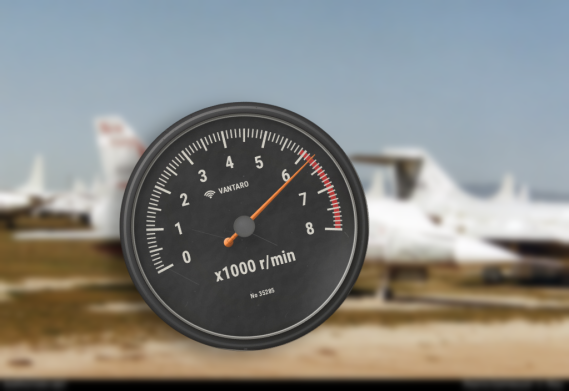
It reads value=6200 unit=rpm
